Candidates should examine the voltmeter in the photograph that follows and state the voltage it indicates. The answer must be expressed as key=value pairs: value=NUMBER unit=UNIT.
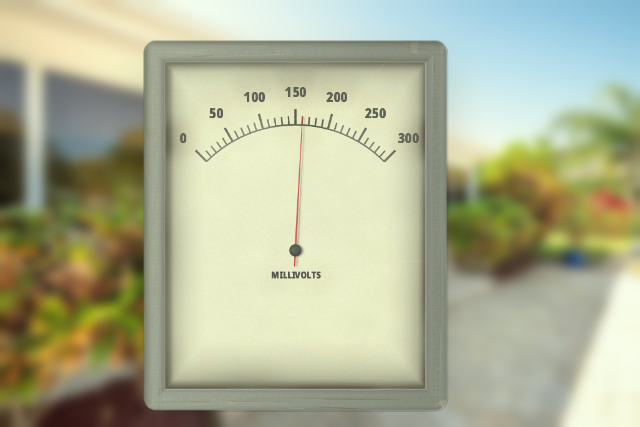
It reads value=160 unit=mV
